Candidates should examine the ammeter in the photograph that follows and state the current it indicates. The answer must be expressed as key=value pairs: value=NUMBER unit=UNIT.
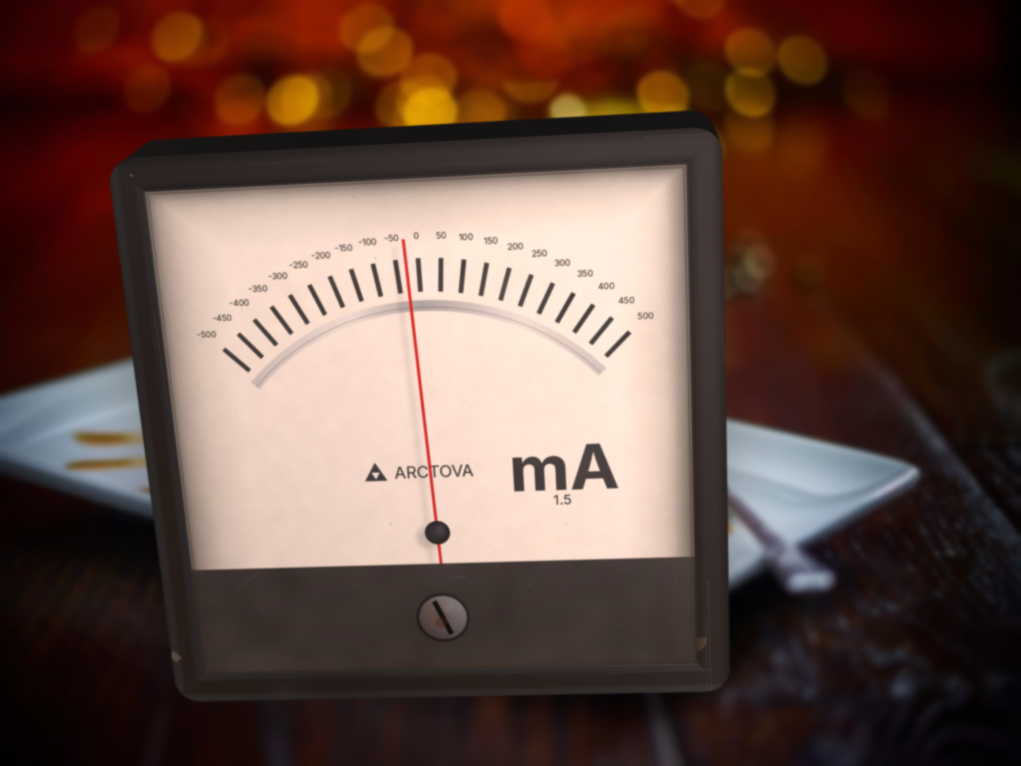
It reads value=-25 unit=mA
